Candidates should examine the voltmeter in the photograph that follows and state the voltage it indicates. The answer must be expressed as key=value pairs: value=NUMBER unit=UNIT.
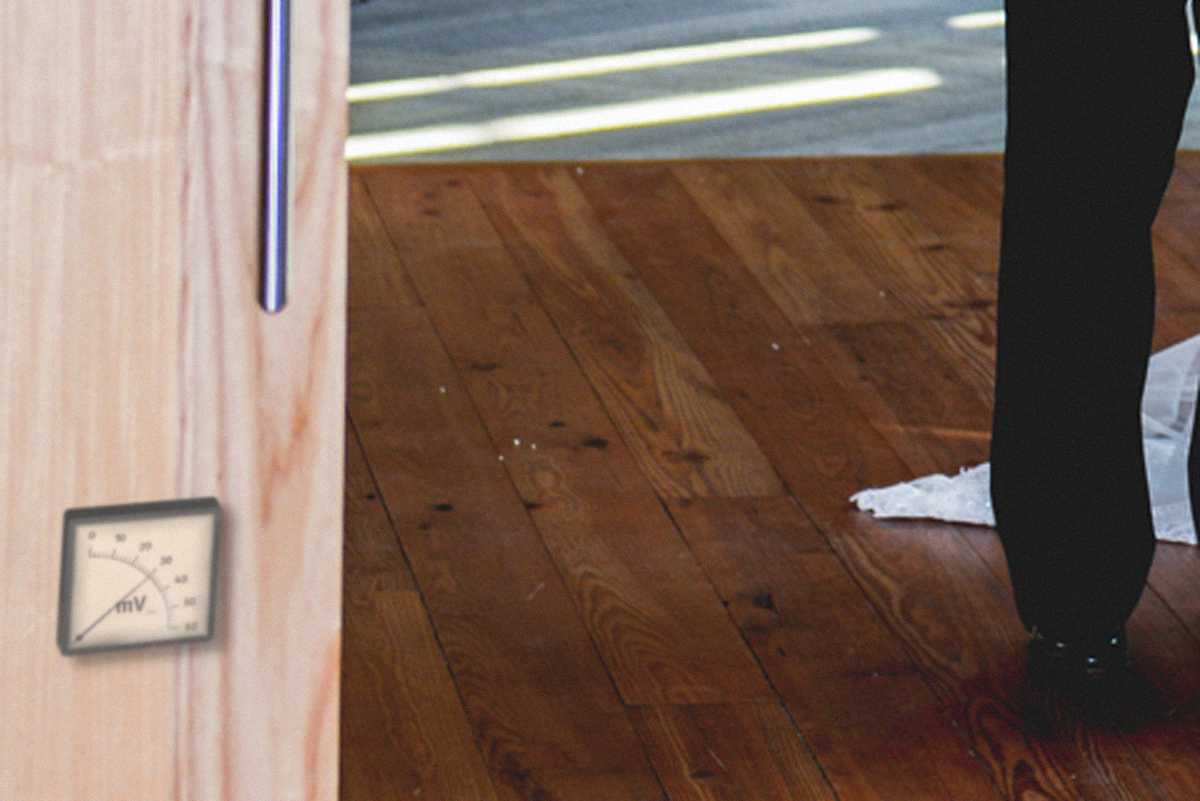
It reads value=30 unit=mV
